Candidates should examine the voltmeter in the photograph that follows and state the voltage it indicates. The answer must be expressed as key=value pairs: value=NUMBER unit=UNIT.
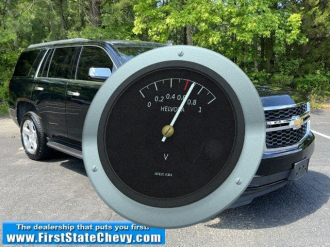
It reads value=0.7 unit=V
